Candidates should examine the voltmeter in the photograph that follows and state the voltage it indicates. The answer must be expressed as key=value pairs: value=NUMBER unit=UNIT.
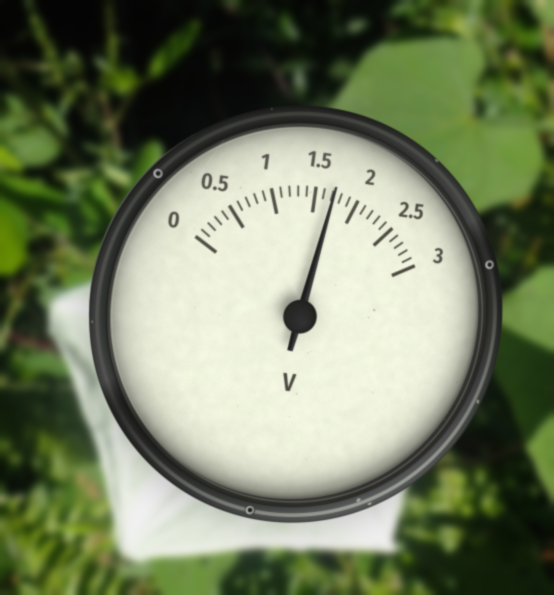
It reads value=1.7 unit=V
